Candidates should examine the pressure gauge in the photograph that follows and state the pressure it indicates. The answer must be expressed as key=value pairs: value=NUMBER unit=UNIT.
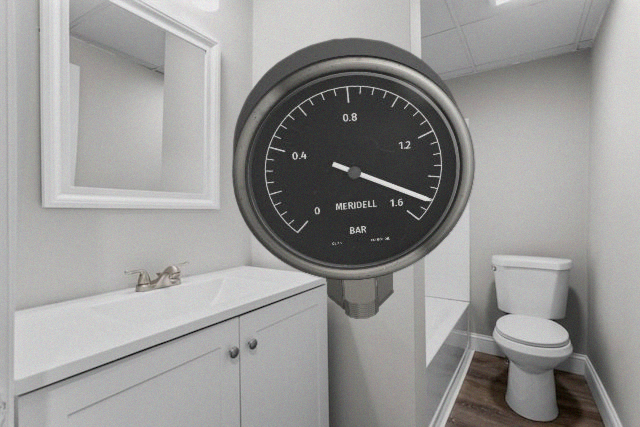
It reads value=1.5 unit=bar
